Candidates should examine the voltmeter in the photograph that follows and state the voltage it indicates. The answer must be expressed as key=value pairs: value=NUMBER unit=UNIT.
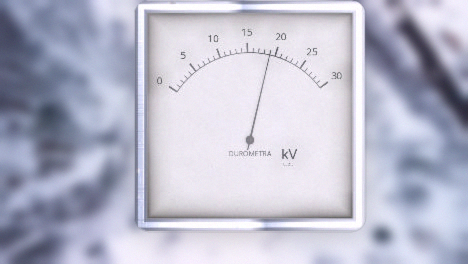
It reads value=19 unit=kV
